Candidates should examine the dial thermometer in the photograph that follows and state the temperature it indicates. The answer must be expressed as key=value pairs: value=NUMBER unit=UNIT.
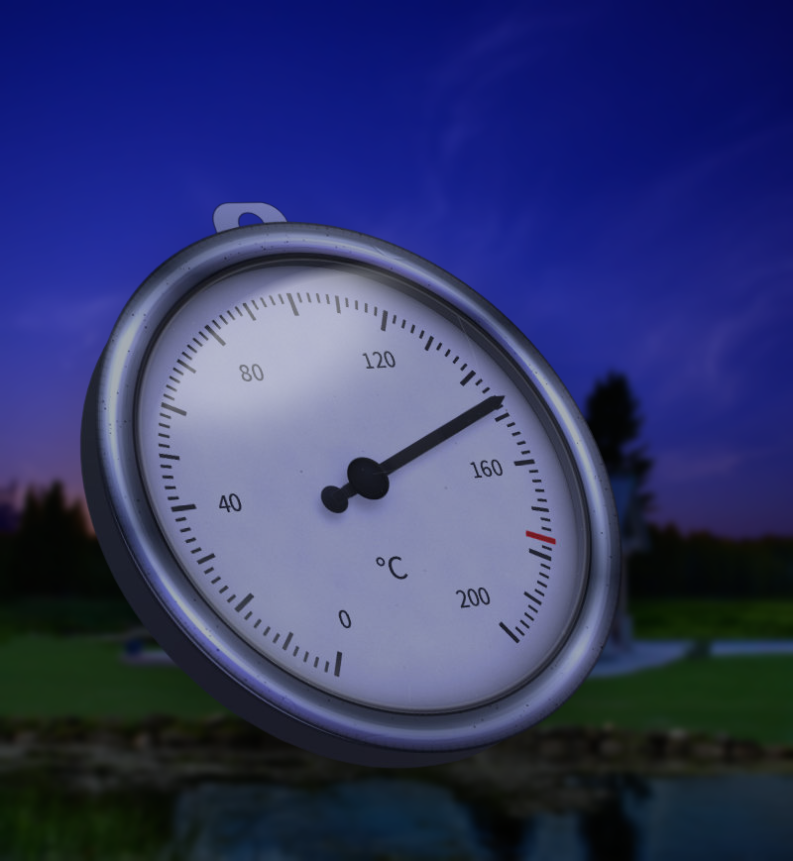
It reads value=147 unit=°C
